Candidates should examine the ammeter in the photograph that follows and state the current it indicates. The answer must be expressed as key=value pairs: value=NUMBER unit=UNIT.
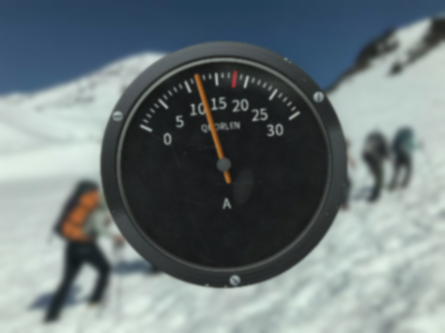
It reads value=12 unit=A
